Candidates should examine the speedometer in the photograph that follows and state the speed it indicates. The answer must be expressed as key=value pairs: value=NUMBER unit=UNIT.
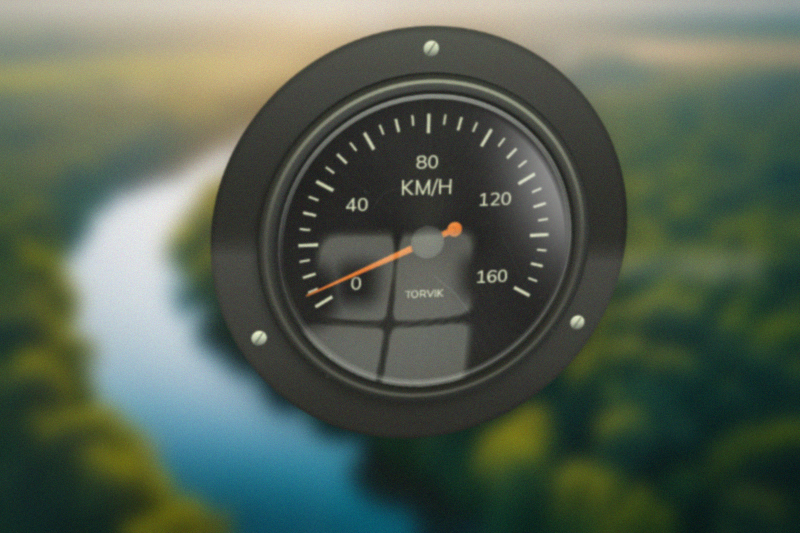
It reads value=5 unit=km/h
